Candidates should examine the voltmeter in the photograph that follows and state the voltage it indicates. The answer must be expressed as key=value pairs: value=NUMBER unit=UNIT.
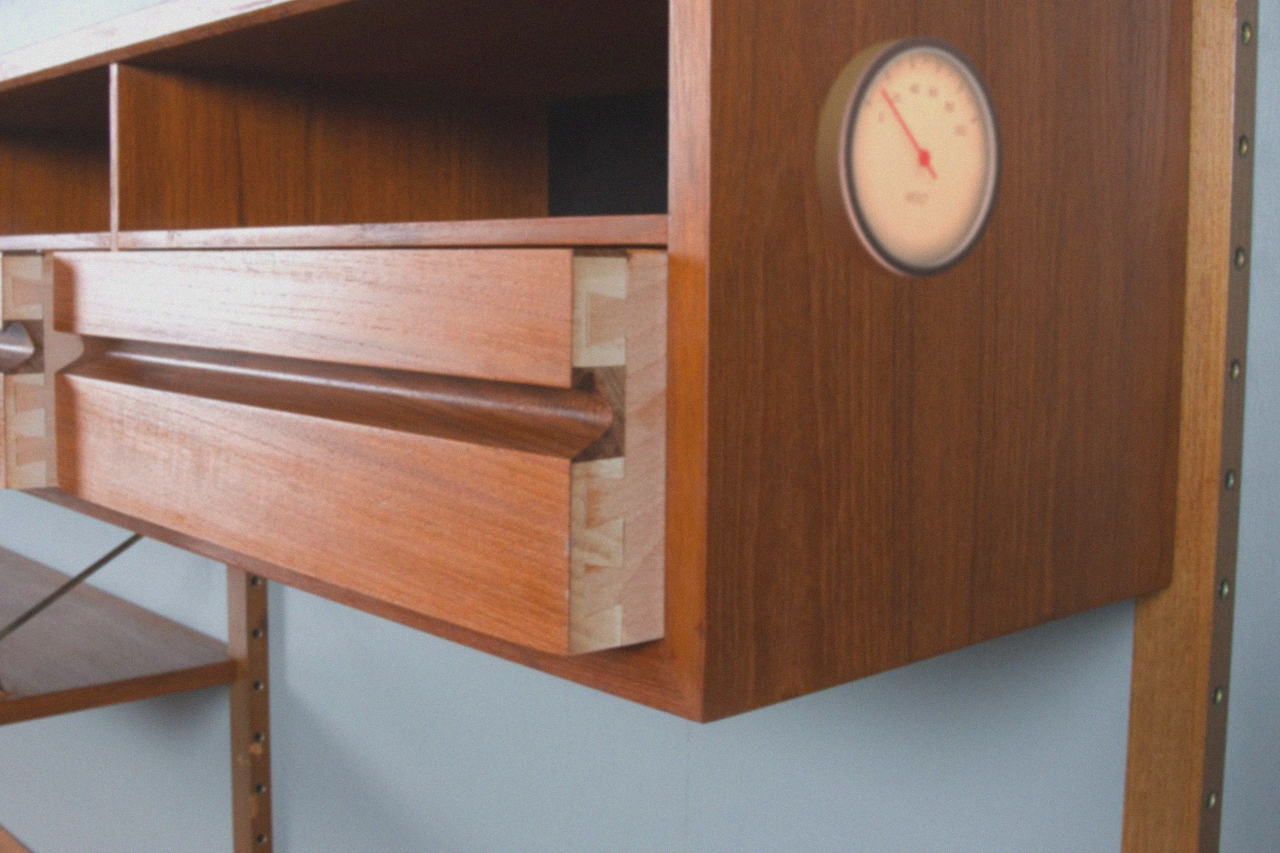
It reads value=10 unit=V
